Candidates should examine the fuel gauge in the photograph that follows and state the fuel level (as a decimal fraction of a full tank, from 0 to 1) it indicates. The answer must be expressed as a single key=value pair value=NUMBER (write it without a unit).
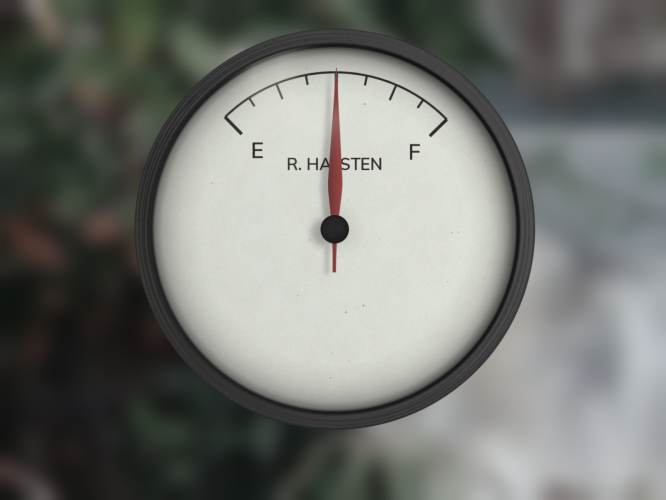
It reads value=0.5
